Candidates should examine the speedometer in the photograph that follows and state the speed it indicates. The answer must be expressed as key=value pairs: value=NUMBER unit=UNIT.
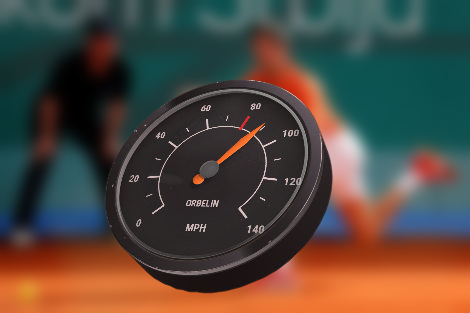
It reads value=90 unit=mph
